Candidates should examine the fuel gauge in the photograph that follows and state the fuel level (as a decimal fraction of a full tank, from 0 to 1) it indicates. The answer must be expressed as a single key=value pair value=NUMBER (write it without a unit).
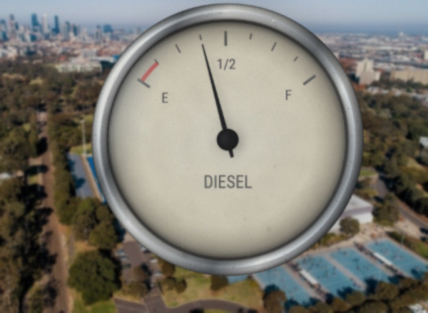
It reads value=0.375
